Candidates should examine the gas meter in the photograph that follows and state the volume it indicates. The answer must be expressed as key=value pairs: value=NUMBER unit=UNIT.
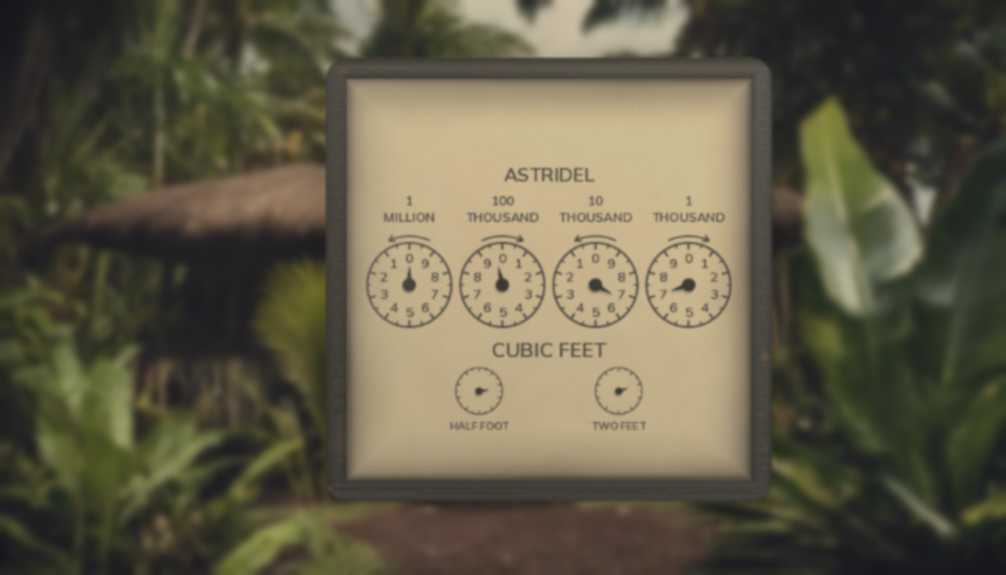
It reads value=996700 unit=ft³
